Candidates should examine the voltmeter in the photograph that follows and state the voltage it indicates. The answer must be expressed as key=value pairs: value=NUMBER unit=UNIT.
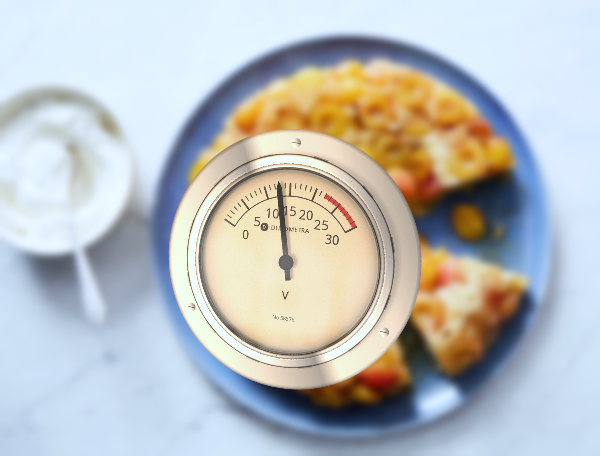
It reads value=13 unit=V
